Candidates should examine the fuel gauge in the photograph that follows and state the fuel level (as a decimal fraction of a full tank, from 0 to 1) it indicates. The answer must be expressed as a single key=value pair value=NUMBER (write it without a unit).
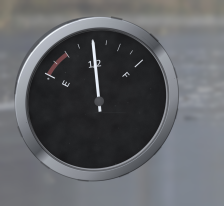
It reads value=0.5
